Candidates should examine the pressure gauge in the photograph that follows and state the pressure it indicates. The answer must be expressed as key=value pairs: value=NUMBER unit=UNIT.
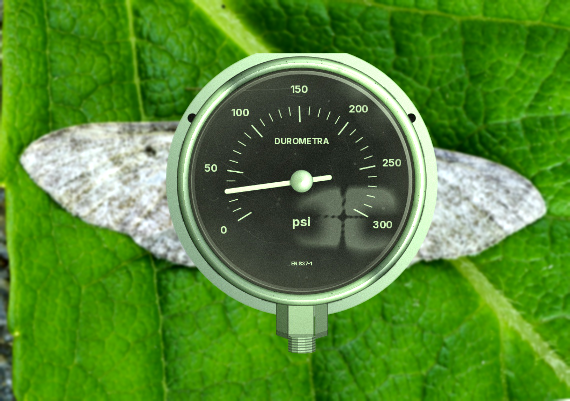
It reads value=30 unit=psi
